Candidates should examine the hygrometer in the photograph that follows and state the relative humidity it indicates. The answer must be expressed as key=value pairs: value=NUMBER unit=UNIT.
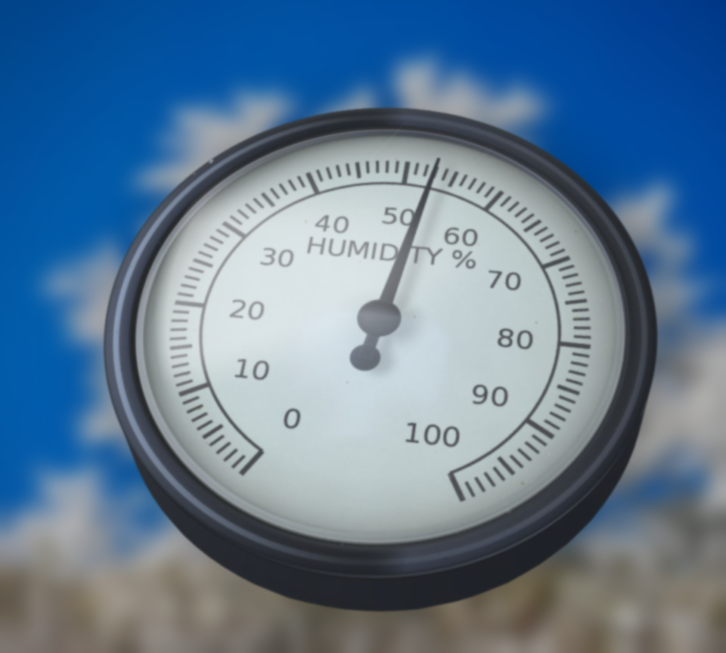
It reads value=53 unit=%
